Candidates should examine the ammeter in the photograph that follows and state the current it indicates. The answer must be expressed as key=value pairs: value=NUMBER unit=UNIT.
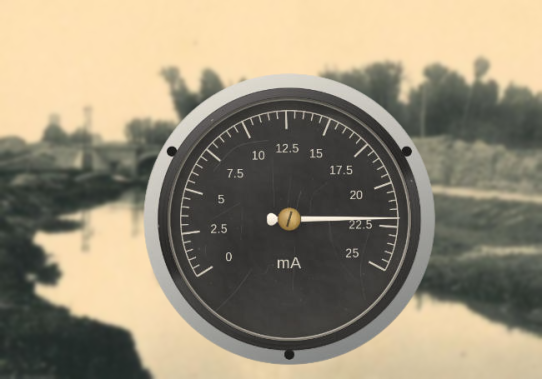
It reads value=22 unit=mA
